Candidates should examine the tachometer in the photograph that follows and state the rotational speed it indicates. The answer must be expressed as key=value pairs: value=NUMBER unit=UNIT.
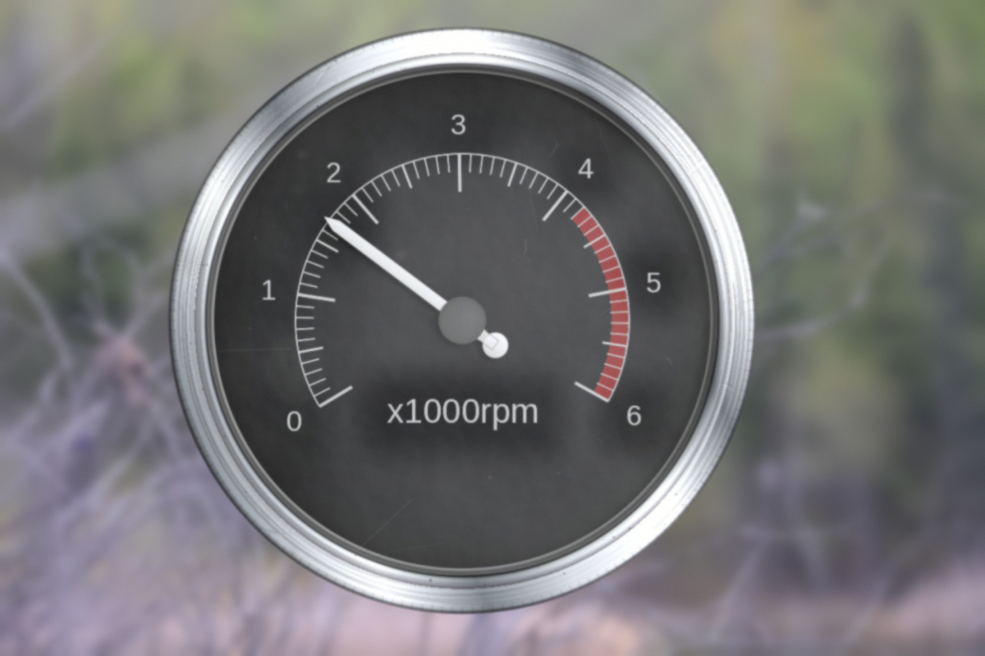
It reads value=1700 unit=rpm
